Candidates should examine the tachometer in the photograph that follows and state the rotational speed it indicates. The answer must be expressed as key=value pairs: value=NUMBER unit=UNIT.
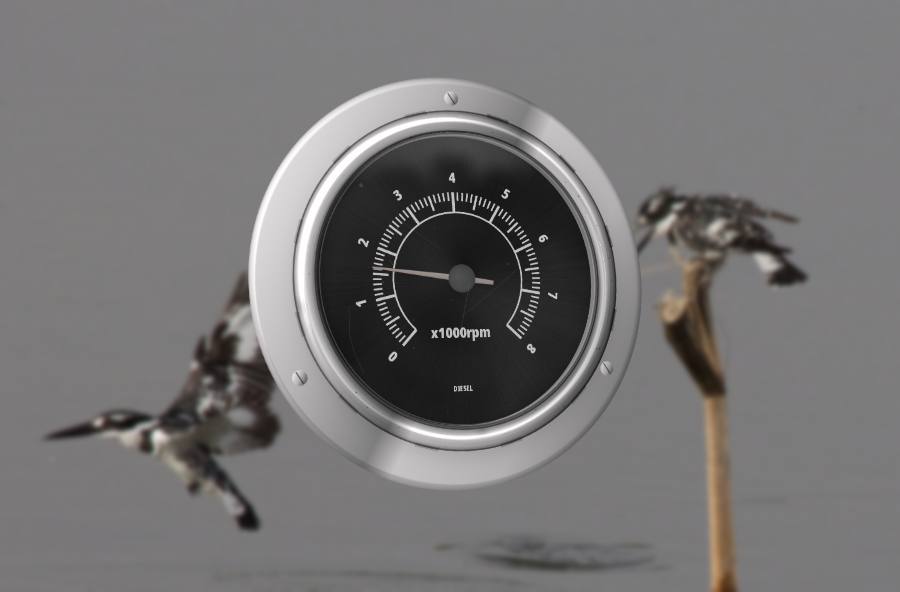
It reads value=1600 unit=rpm
